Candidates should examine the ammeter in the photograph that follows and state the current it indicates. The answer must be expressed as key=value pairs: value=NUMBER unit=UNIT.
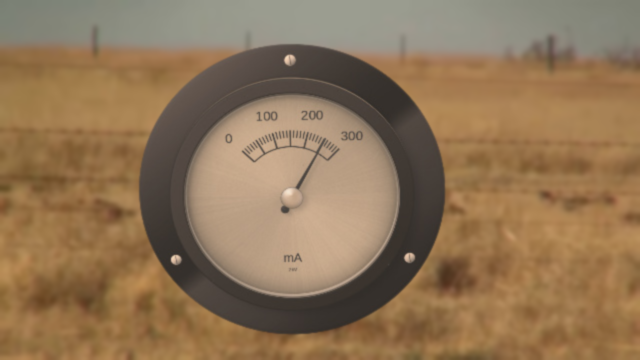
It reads value=250 unit=mA
